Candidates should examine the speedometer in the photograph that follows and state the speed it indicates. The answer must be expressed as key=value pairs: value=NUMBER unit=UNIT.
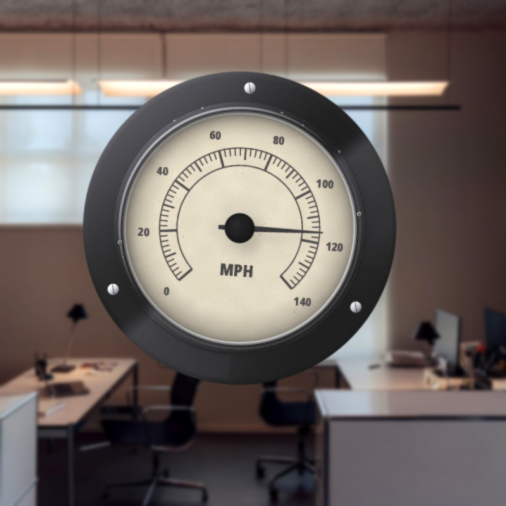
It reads value=116 unit=mph
